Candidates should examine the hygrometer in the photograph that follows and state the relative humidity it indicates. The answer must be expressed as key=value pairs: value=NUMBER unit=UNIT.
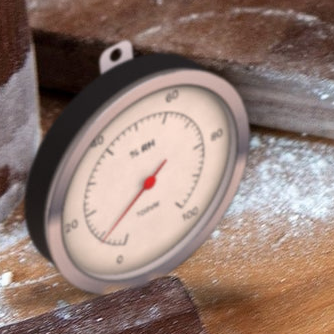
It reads value=10 unit=%
